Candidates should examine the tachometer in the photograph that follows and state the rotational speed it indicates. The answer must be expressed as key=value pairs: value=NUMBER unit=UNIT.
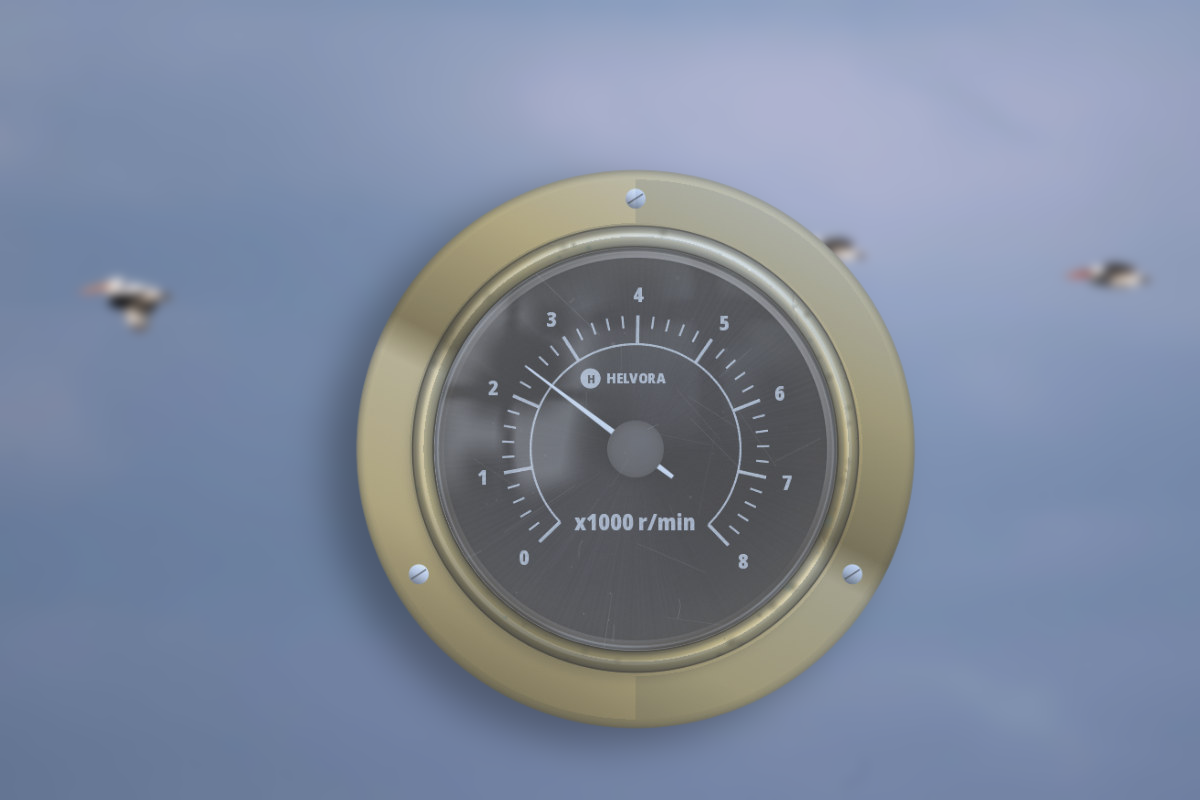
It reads value=2400 unit=rpm
